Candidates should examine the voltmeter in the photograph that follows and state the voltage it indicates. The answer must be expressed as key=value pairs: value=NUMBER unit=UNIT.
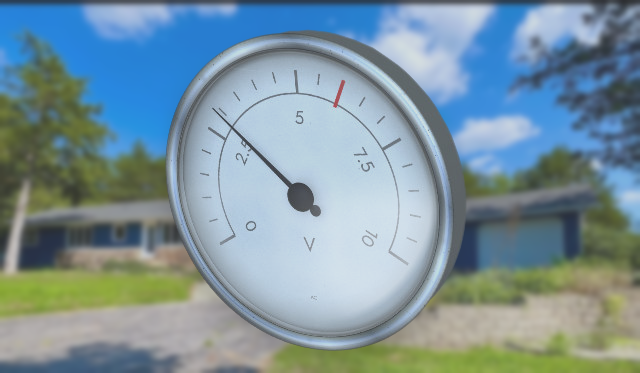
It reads value=3 unit=V
